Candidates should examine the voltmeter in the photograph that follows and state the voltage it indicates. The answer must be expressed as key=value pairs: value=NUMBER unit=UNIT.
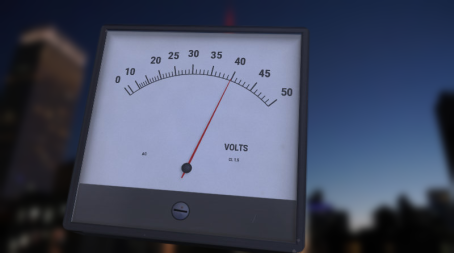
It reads value=40 unit=V
